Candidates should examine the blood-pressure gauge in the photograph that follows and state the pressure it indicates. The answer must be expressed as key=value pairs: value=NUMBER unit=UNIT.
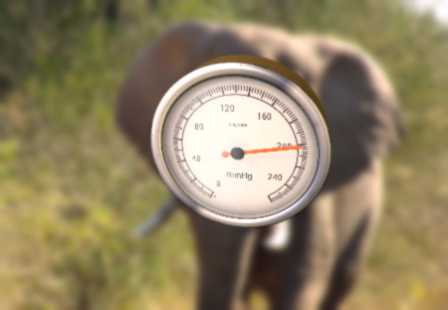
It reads value=200 unit=mmHg
